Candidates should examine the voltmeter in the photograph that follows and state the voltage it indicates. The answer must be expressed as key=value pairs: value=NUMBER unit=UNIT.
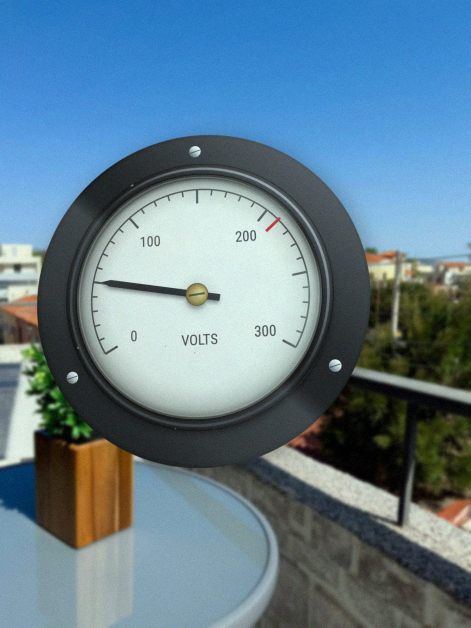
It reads value=50 unit=V
